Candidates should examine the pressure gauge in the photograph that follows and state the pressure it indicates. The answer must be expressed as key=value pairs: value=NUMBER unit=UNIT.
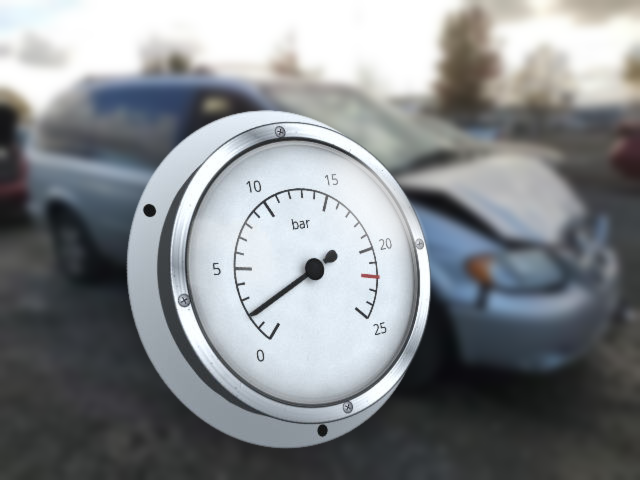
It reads value=2 unit=bar
